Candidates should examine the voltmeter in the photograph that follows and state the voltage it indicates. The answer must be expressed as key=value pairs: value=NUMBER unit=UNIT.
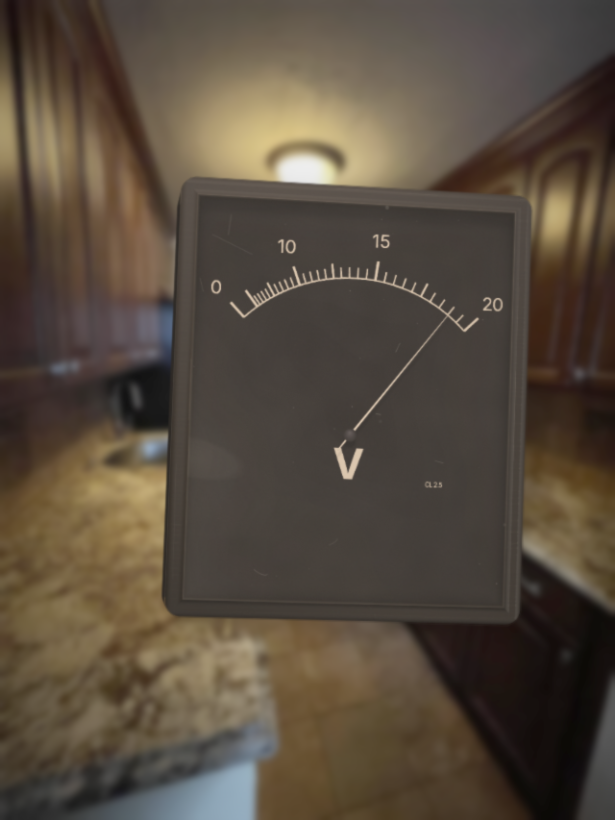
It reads value=19 unit=V
